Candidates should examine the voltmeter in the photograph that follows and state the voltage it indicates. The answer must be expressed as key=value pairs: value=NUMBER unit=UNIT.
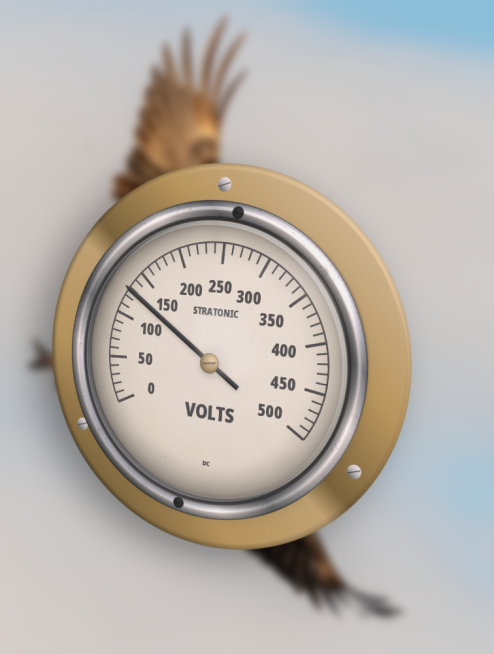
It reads value=130 unit=V
